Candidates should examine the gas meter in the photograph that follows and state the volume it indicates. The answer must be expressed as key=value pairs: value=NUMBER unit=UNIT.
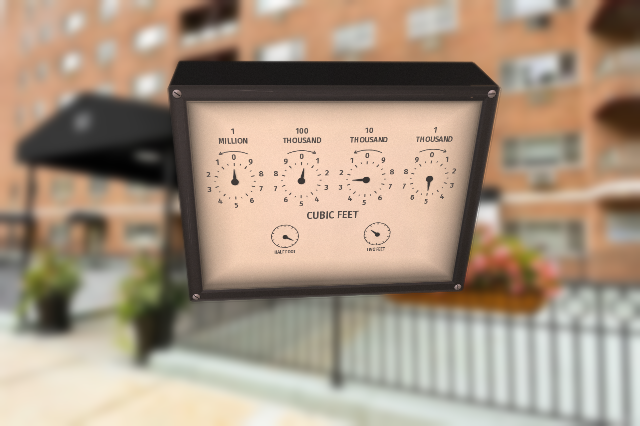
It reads value=2500 unit=ft³
